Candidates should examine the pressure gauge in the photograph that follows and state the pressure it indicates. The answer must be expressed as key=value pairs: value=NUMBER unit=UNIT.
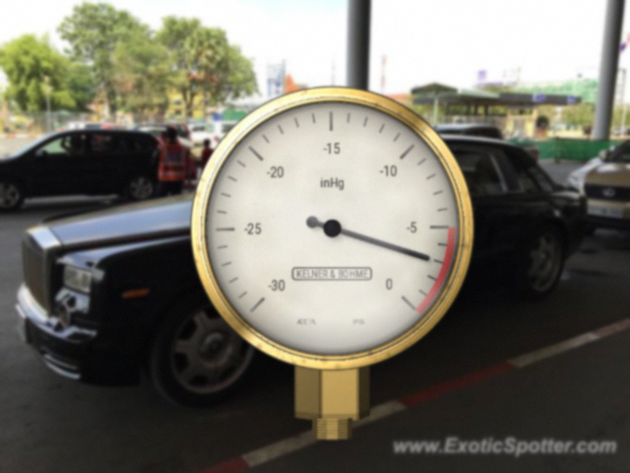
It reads value=-3 unit=inHg
